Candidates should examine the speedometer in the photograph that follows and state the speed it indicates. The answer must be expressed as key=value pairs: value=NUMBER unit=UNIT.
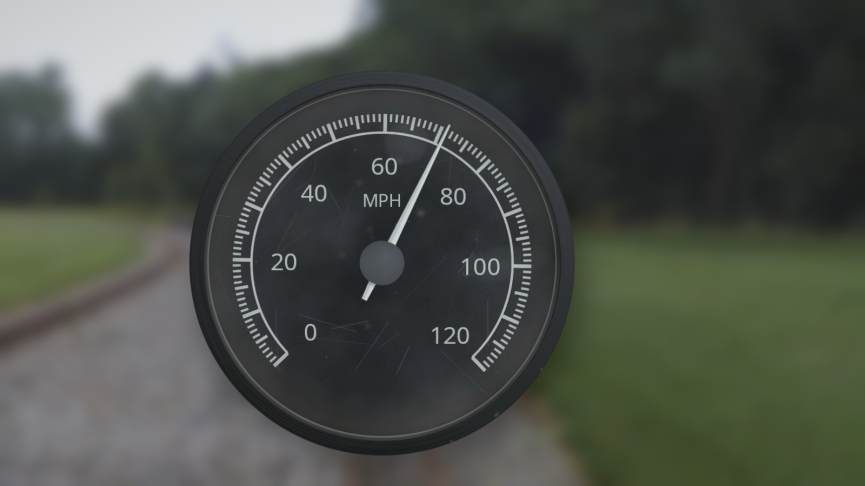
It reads value=71 unit=mph
